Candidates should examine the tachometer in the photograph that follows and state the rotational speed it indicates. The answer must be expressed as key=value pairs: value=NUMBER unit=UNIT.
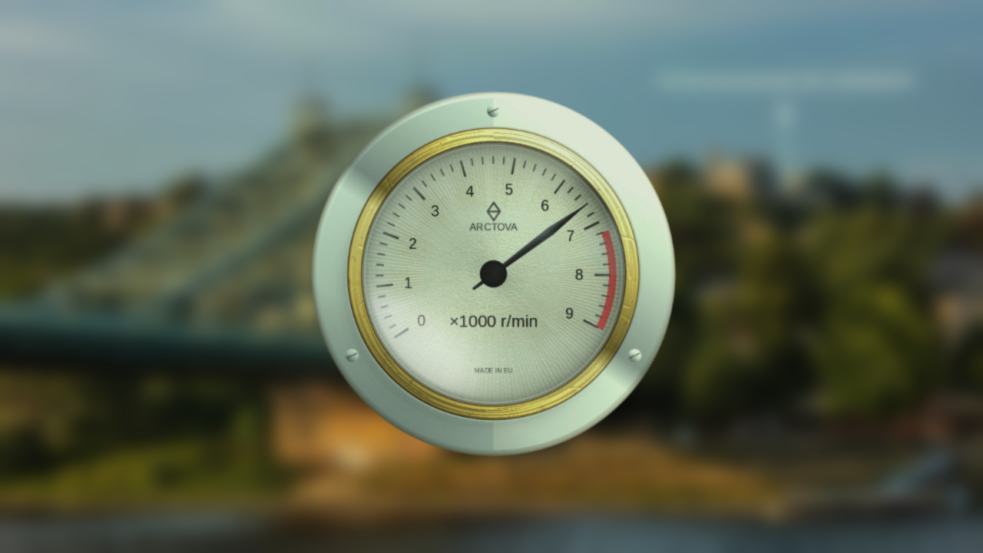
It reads value=6600 unit=rpm
